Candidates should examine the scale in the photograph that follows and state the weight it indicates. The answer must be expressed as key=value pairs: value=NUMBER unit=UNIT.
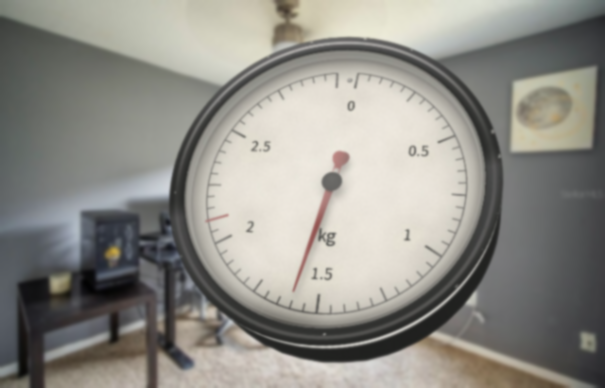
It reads value=1.6 unit=kg
